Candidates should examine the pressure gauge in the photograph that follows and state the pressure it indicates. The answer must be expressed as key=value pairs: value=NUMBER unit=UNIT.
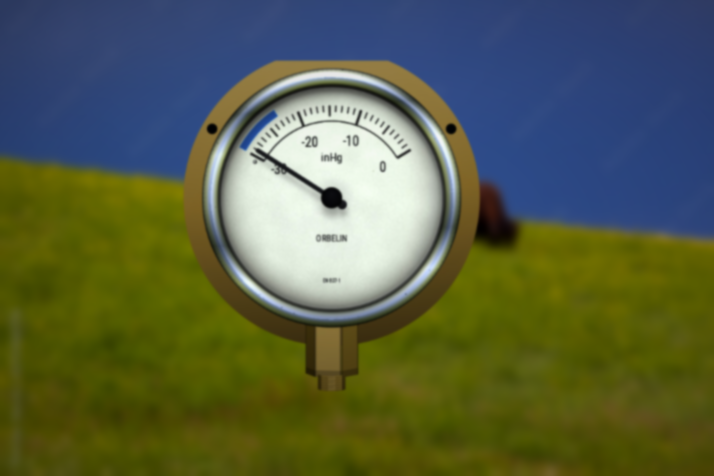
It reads value=-29 unit=inHg
